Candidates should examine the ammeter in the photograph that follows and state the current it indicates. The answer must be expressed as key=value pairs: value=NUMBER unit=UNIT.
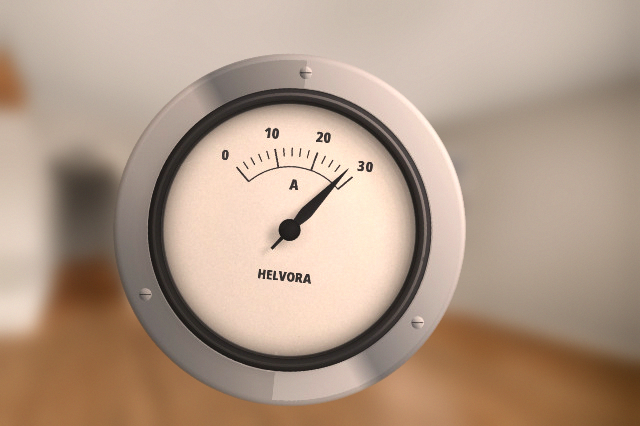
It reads value=28 unit=A
